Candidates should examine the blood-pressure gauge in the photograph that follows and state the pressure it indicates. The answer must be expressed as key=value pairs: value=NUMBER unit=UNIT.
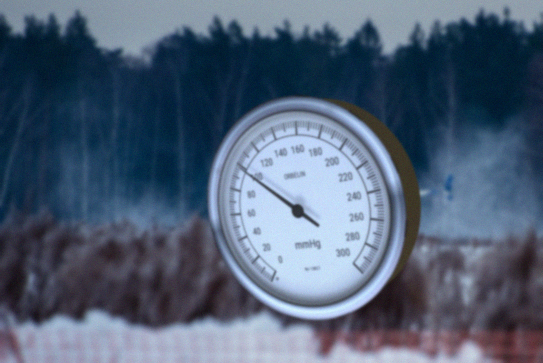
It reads value=100 unit=mmHg
